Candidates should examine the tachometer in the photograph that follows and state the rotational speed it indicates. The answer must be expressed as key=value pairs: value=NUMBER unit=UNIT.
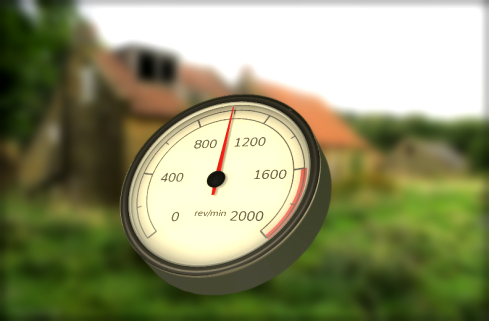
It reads value=1000 unit=rpm
